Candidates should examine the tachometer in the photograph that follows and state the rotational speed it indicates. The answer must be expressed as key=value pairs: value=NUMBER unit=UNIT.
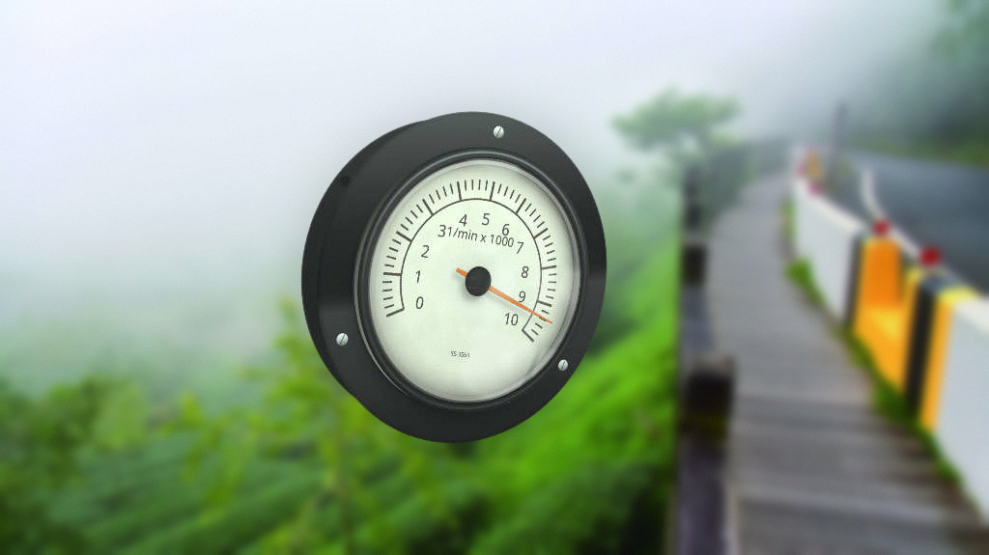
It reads value=9400 unit=rpm
